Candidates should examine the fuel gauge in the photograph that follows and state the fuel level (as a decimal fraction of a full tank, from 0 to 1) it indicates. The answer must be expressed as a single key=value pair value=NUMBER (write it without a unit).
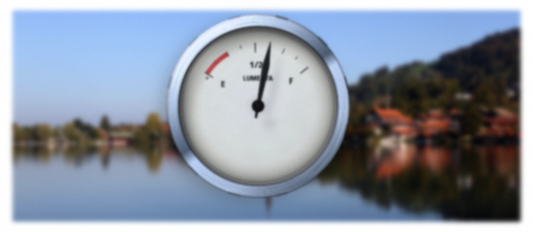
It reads value=0.625
